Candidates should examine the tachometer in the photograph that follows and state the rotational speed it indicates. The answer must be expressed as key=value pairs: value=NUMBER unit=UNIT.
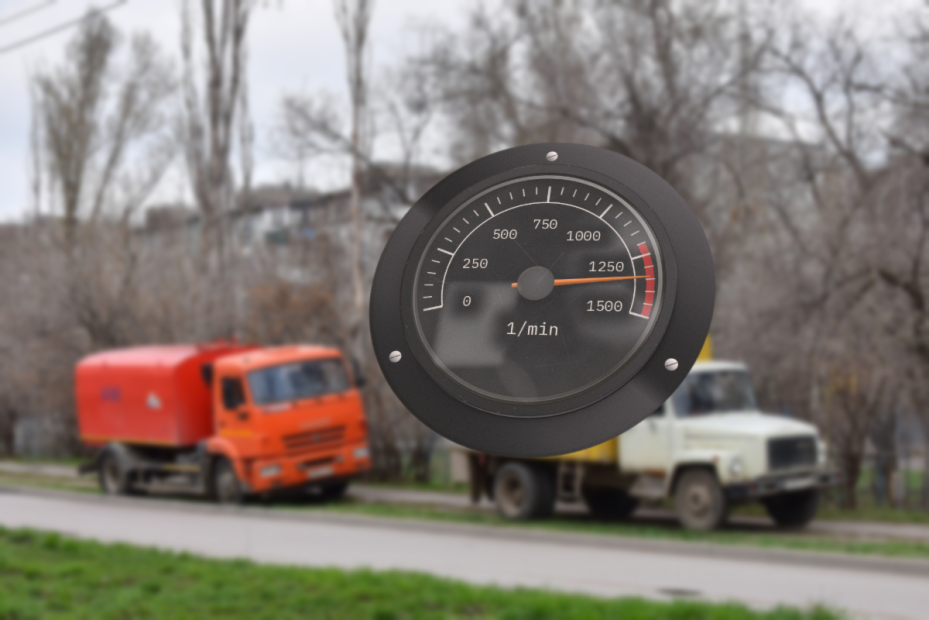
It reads value=1350 unit=rpm
